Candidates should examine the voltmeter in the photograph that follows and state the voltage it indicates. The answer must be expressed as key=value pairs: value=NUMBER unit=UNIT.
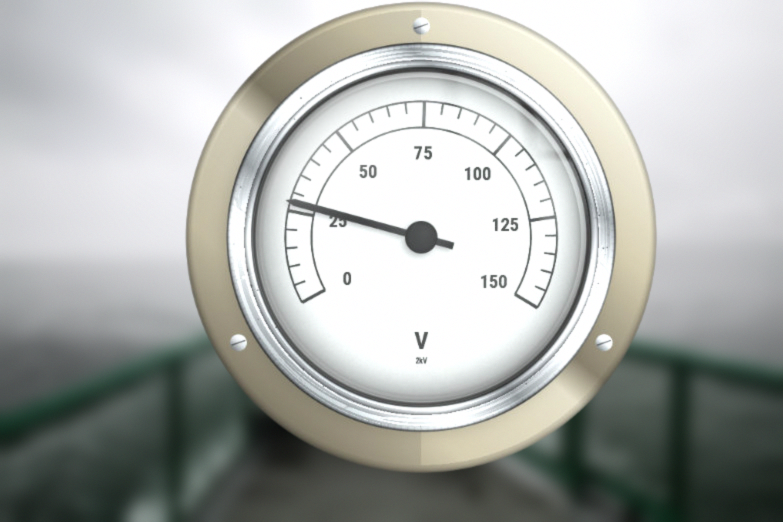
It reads value=27.5 unit=V
